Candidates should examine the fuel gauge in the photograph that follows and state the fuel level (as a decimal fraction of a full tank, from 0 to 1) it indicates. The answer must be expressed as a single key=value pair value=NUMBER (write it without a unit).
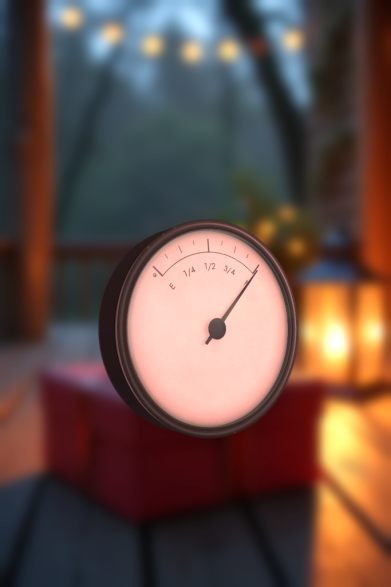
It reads value=1
